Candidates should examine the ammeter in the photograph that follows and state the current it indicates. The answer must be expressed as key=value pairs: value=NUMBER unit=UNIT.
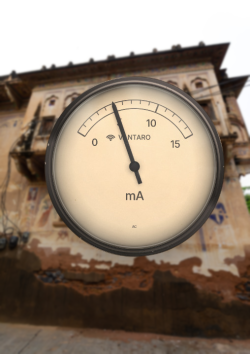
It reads value=5 unit=mA
